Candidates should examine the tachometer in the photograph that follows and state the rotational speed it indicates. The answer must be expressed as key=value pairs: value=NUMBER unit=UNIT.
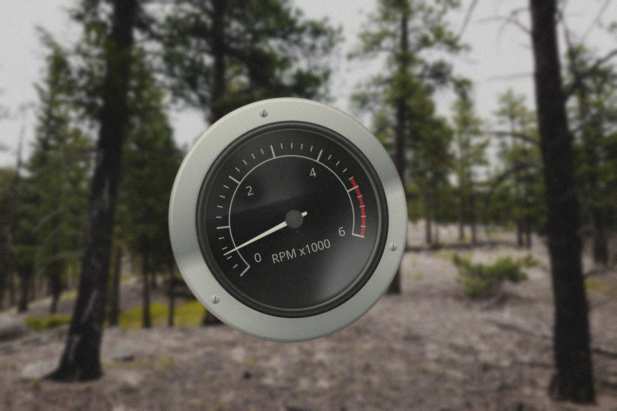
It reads value=500 unit=rpm
